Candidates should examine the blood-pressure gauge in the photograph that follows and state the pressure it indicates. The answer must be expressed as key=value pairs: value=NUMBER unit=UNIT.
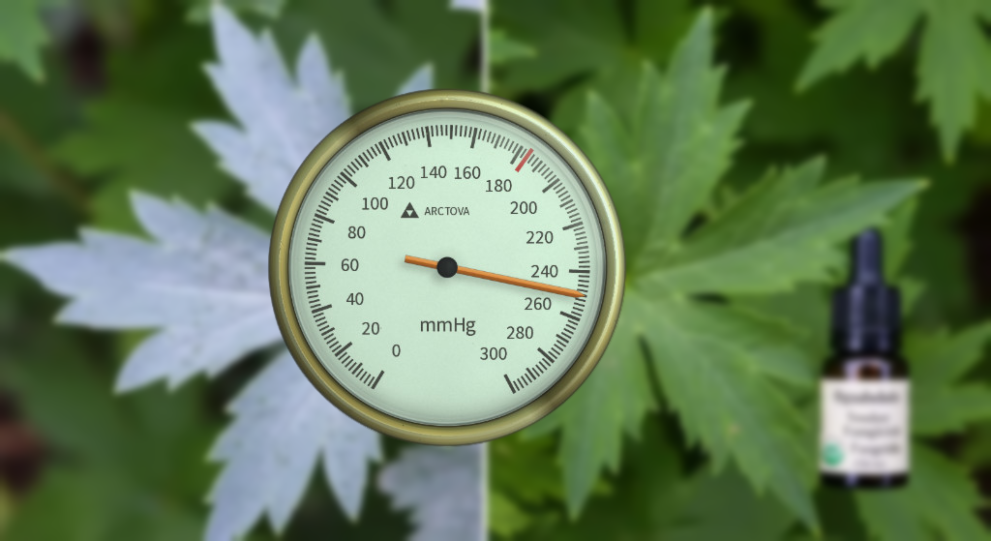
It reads value=250 unit=mmHg
